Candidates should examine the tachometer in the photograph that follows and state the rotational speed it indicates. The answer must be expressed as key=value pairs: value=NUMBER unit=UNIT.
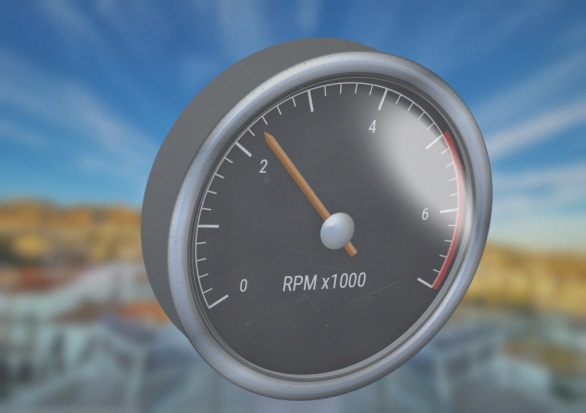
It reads value=2300 unit=rpm
